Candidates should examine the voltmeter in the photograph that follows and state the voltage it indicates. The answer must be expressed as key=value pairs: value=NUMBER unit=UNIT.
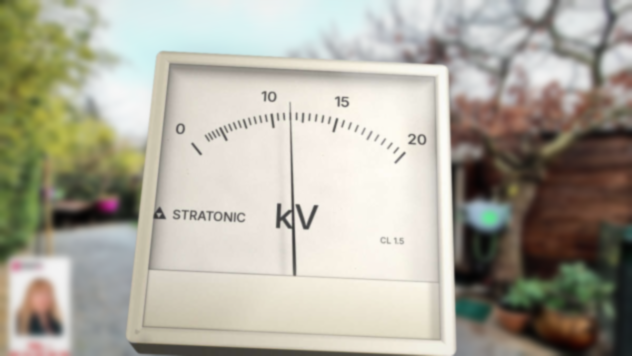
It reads value=11.5 unit=kV
